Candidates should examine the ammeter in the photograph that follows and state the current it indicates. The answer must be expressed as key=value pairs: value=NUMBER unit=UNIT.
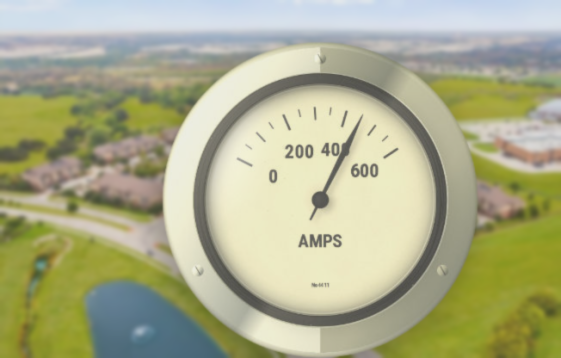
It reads value=450 unit=A
